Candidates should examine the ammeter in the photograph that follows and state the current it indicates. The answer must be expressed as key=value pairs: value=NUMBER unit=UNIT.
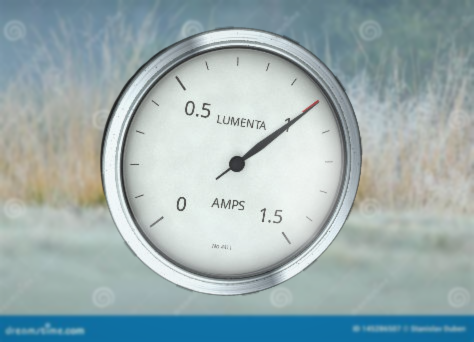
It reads value=1 unit=A
